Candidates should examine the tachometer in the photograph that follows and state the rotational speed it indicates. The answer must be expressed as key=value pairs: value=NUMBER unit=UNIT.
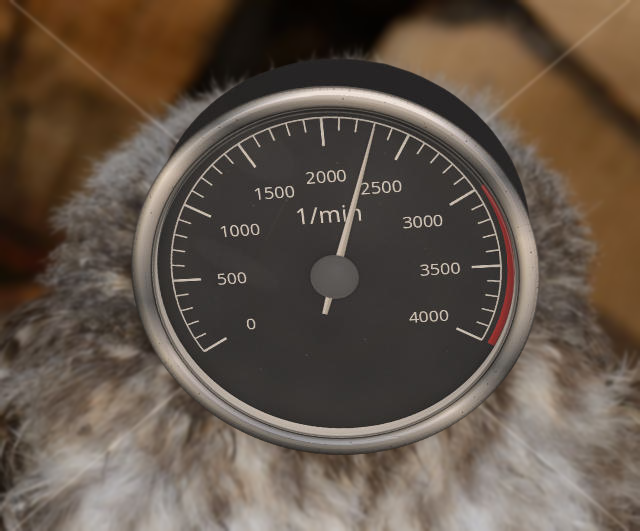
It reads value=2300 unit=rpm
